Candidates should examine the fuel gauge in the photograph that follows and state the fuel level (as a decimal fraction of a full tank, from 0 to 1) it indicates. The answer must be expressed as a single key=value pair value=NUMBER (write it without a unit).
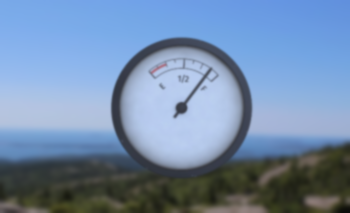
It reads value=0.875
